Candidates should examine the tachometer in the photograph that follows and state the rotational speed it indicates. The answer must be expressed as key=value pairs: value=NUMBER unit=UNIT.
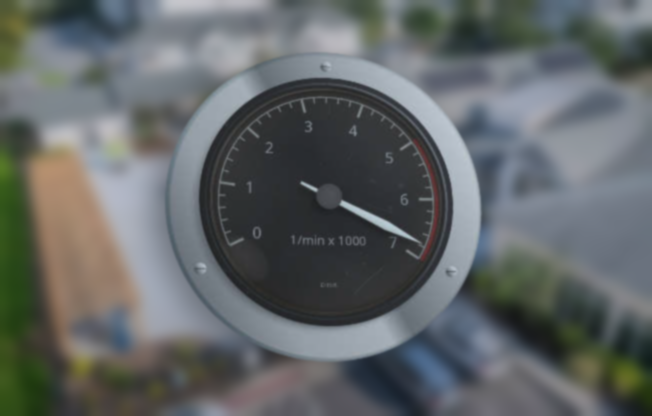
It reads value=6800 unit=rpm
